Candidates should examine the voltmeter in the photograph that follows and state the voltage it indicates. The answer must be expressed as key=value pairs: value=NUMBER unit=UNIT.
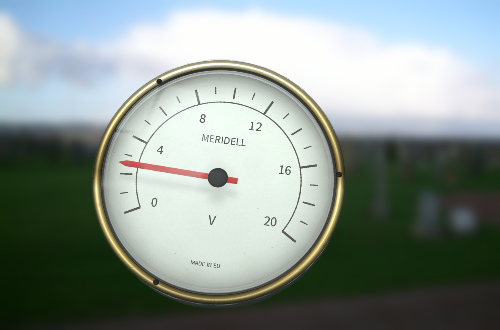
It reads value=2.5 unit=V
